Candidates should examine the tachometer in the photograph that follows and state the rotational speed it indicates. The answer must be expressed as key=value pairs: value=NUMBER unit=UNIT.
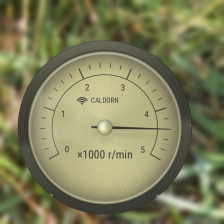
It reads value=4400 unit=rpm
